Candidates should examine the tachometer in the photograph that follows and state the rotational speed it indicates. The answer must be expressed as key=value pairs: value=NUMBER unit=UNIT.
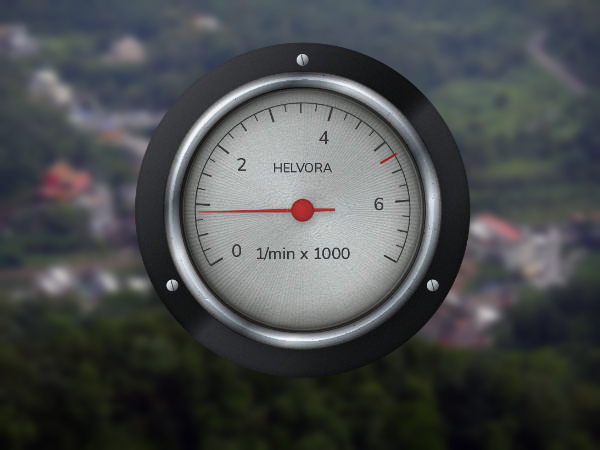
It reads value=875 unit=rpm
